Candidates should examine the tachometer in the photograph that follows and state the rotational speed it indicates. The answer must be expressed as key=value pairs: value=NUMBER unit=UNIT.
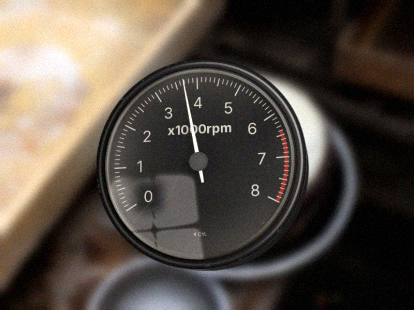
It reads value=3700 unit=rpm
